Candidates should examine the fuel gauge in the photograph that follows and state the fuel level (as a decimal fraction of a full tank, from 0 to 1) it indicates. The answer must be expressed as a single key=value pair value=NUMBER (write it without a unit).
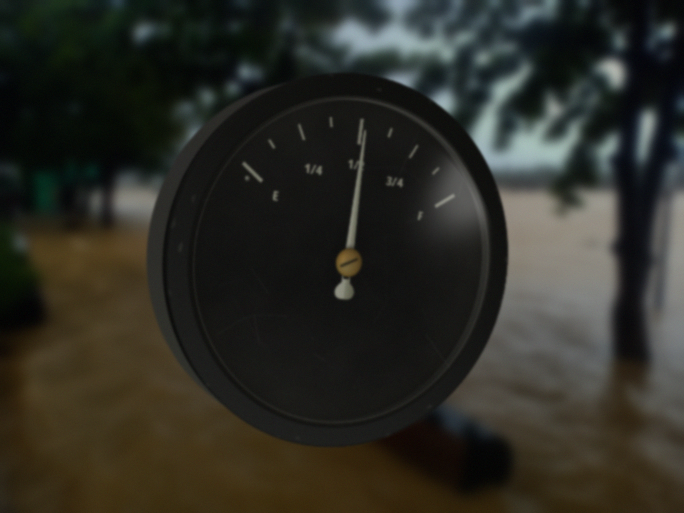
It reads value=0.5
